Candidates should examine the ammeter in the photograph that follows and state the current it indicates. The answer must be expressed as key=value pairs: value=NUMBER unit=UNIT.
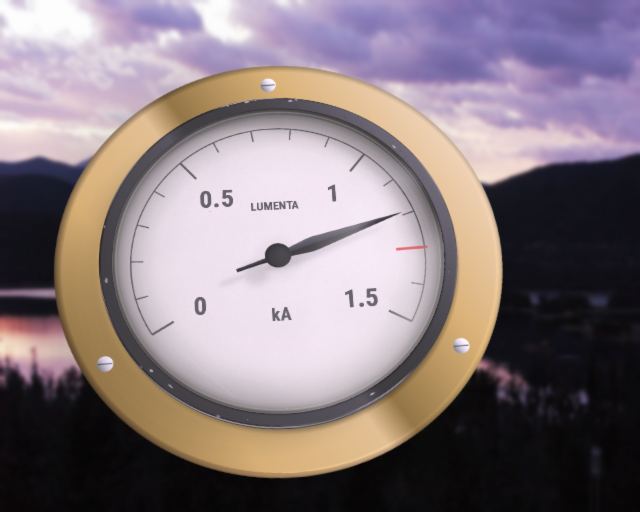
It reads value=1.2 unit=kA
